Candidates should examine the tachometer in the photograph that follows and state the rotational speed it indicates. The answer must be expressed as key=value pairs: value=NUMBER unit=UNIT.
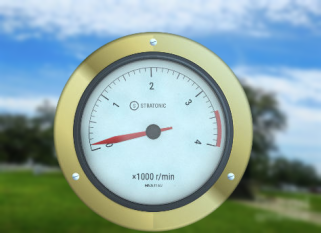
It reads value=100 unit=rpm
